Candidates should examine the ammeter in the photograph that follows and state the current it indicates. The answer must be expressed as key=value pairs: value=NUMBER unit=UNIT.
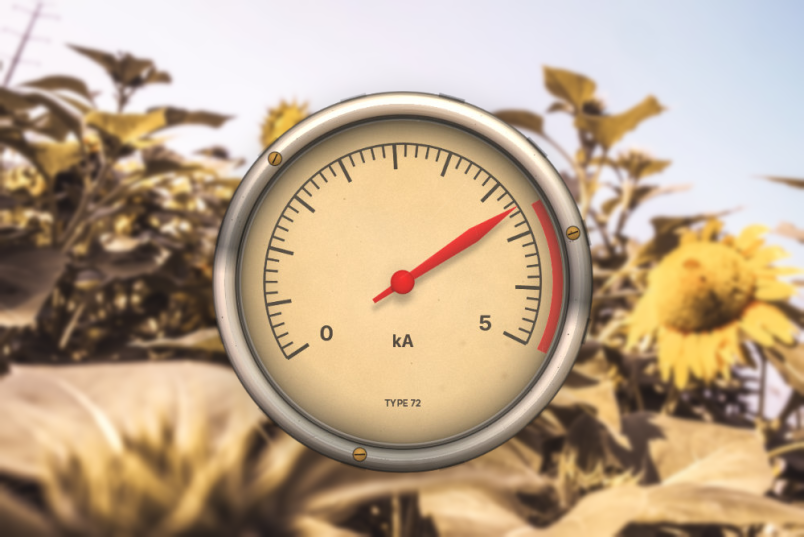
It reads value=3.75 unit=kA
